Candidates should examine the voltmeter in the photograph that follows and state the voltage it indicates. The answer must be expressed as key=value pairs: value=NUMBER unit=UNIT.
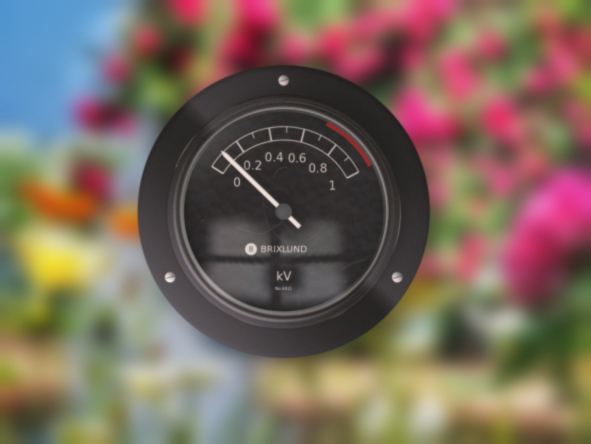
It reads value=0.1 unit=kV
